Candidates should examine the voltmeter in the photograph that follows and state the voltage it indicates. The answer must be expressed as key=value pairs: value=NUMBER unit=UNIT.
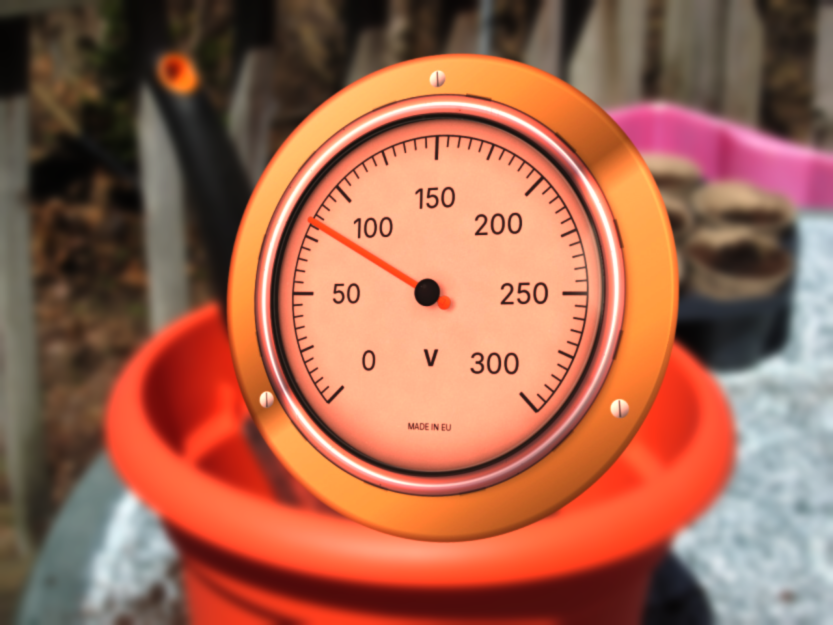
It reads value=82.5 unit=V
